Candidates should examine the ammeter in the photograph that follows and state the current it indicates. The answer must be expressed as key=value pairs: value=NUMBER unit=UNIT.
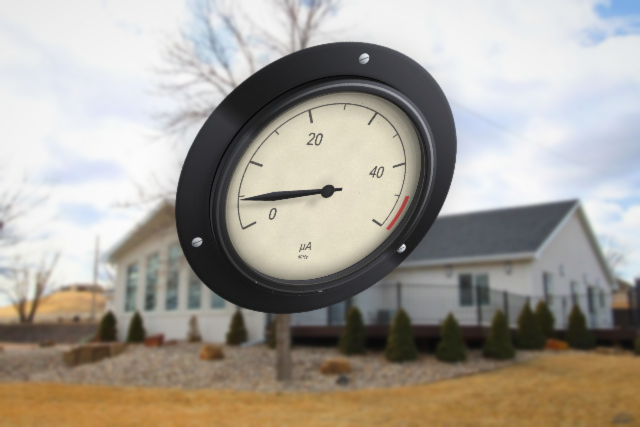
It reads value=5 unit=µA
